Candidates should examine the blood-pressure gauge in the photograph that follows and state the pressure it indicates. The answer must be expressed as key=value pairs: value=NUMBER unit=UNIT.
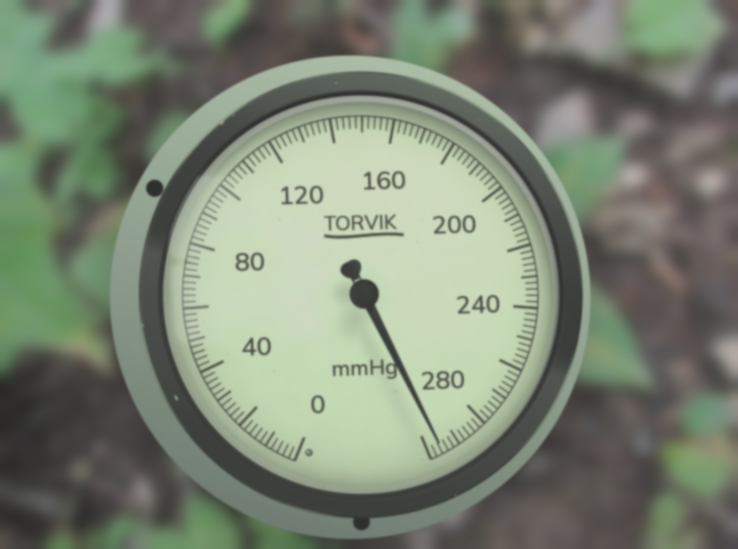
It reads value=296 unit=mmHg
